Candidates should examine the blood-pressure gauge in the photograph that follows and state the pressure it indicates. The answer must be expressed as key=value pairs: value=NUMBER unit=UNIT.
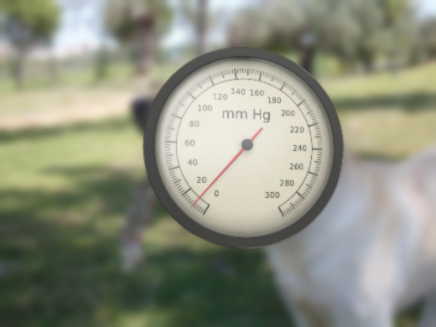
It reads value=10 unit=mmHg
